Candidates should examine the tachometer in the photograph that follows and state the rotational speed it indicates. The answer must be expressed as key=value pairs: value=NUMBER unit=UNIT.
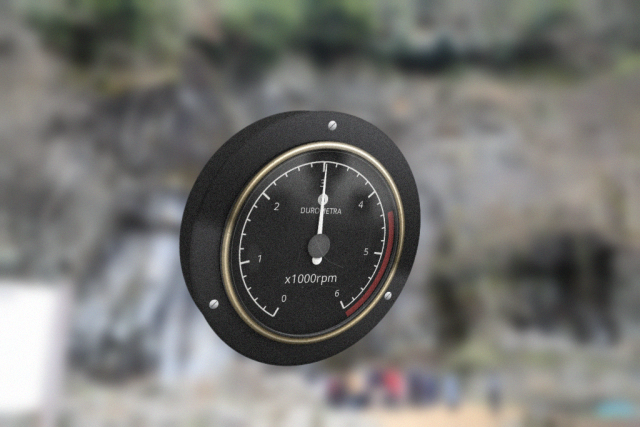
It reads value=3000 unit=rpm
